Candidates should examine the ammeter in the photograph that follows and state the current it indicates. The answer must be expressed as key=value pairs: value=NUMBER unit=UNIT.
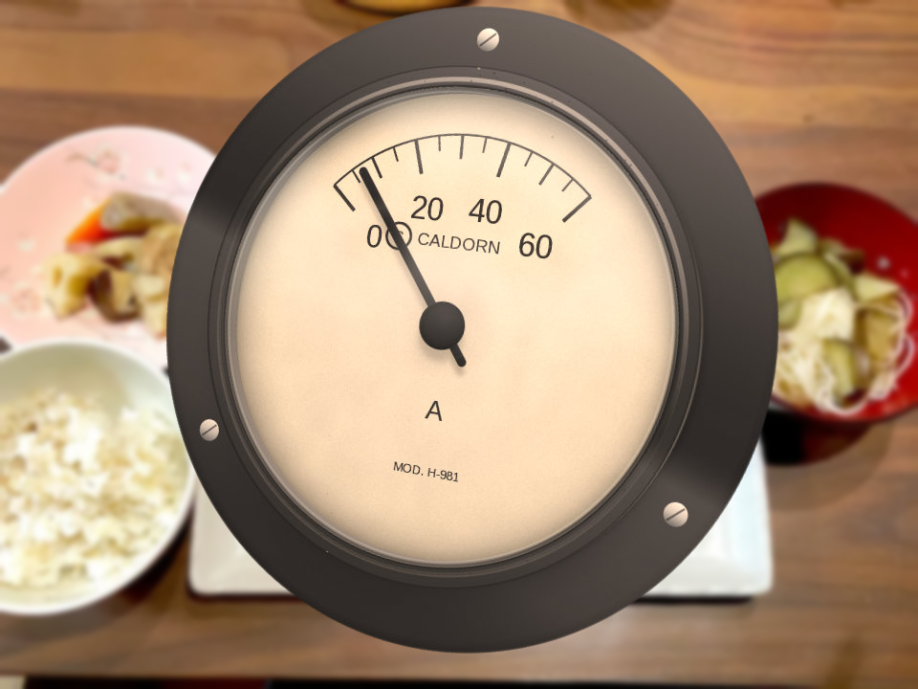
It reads value=7.5 unit=A
